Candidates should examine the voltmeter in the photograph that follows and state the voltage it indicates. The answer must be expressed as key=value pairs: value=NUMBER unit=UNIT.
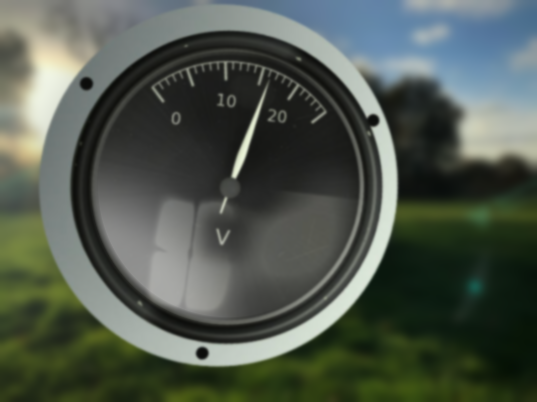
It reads value=16 unit=V
